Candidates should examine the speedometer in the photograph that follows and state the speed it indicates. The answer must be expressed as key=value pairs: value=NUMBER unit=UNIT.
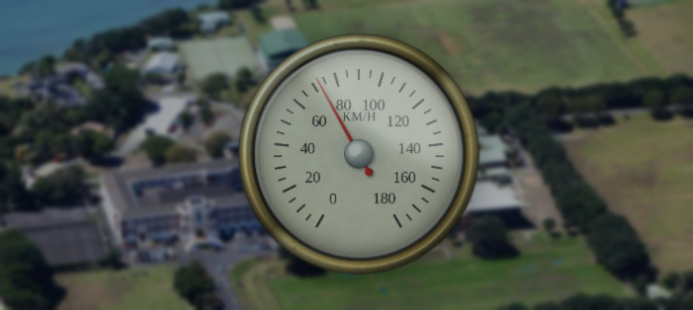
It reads value=72.5 unit=km/h
